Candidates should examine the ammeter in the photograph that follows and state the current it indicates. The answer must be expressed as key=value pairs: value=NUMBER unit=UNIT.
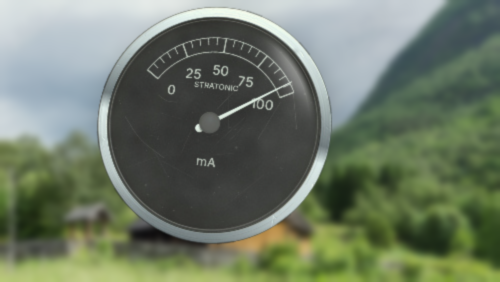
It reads value=95 unit=mA
